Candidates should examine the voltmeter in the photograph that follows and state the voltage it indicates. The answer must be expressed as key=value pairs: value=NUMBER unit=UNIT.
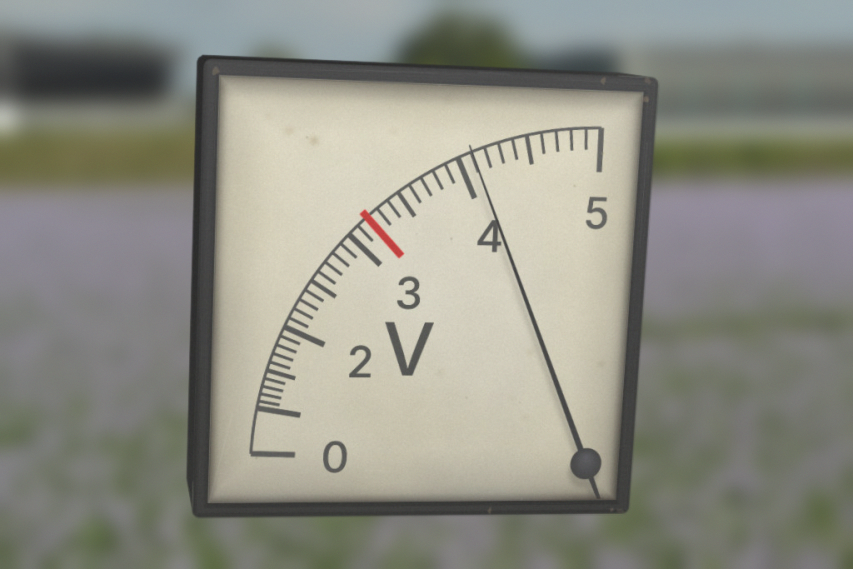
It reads value=4.1 unit=V
